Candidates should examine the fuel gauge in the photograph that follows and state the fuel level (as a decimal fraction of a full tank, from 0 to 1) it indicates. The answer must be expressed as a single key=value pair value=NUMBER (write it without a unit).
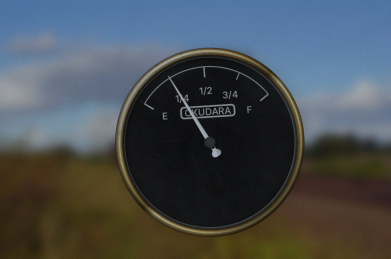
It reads value=0.25
